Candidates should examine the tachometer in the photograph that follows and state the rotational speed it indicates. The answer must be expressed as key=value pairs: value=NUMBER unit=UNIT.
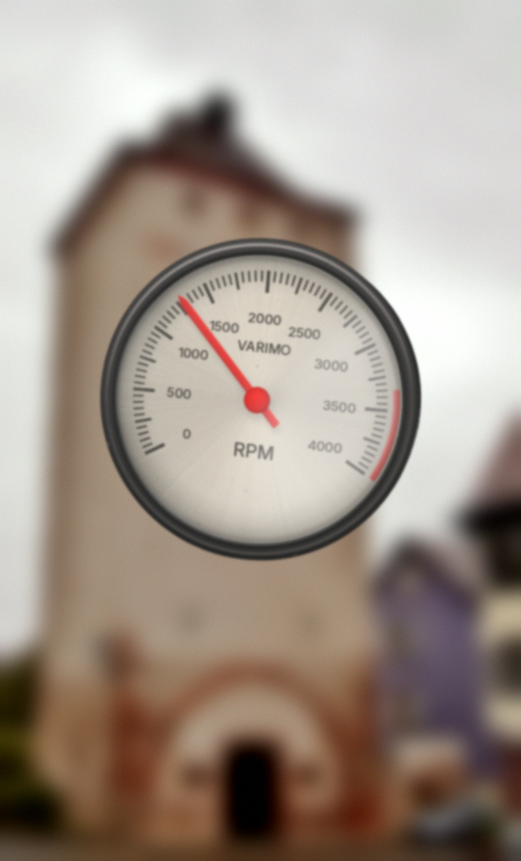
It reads value=1300 unit=rpm
